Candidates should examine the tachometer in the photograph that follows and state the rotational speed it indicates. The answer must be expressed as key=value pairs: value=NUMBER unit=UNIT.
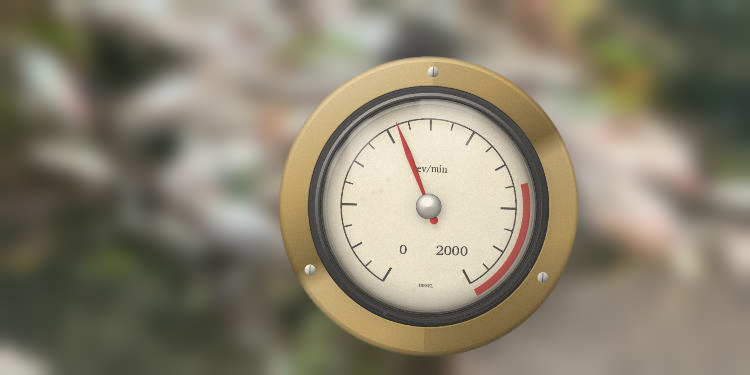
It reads value=850 unit=rpm
